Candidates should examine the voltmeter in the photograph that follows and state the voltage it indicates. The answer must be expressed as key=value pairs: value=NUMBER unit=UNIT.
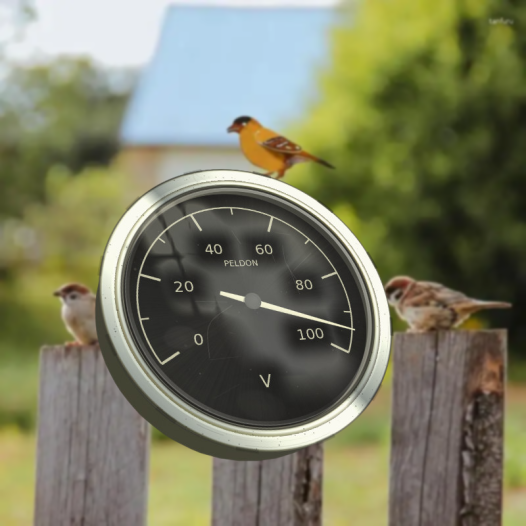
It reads value=95 unit=V
